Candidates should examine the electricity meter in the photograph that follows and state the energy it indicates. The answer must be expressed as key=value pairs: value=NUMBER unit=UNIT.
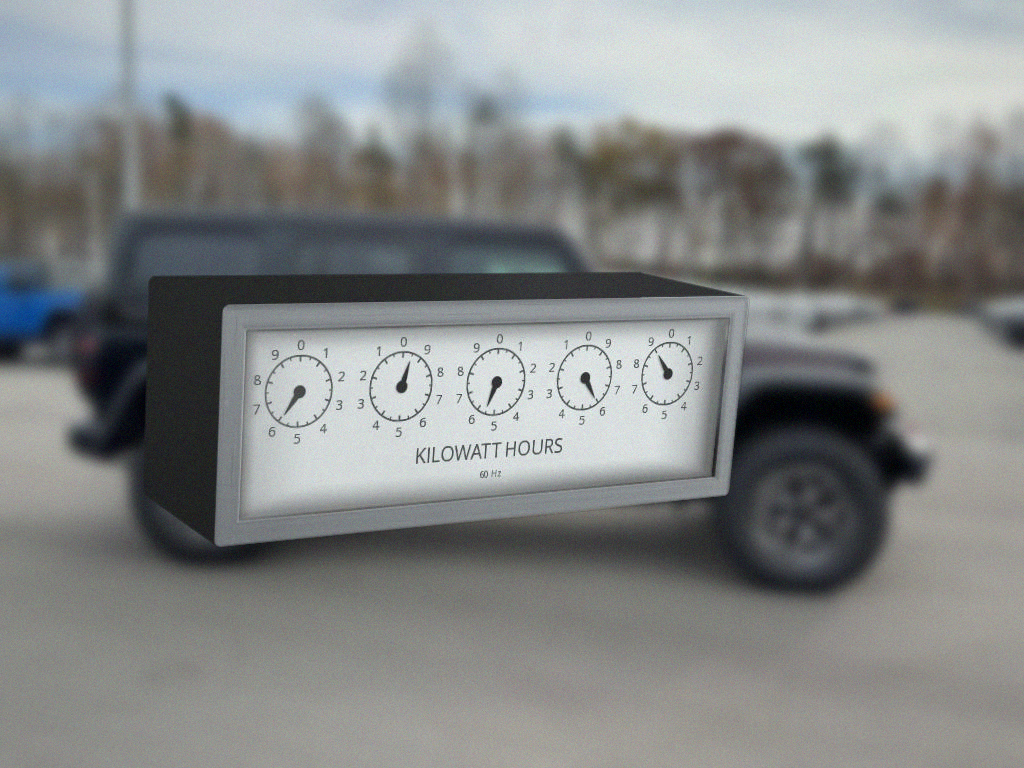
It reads value=59559 unit=kWh
